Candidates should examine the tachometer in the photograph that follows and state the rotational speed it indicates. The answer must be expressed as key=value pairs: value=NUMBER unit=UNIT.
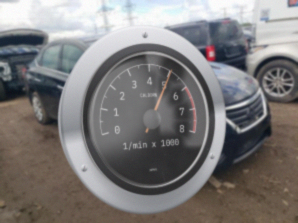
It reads value=5000 unit=rpm
